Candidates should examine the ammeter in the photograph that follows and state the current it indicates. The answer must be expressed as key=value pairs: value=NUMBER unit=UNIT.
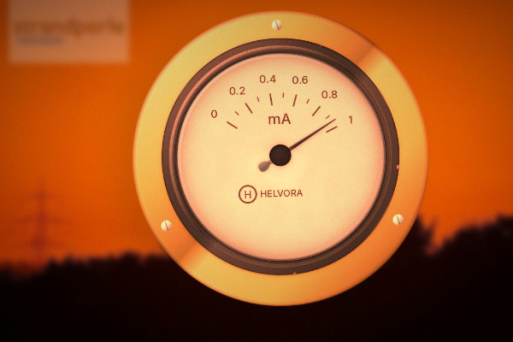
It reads value=0.95 unit=mA
